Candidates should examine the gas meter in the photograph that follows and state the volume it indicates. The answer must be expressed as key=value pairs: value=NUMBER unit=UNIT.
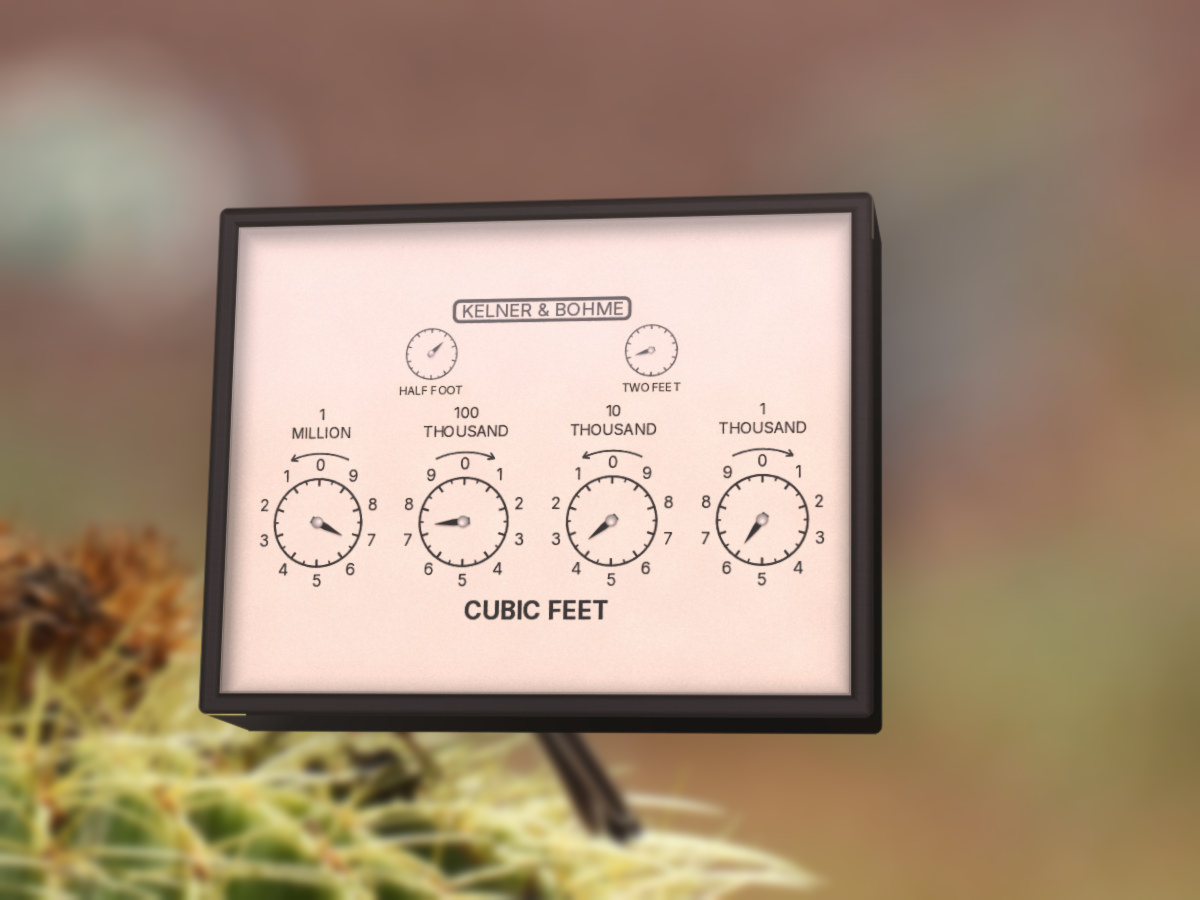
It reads value=673600 unit=ft³
